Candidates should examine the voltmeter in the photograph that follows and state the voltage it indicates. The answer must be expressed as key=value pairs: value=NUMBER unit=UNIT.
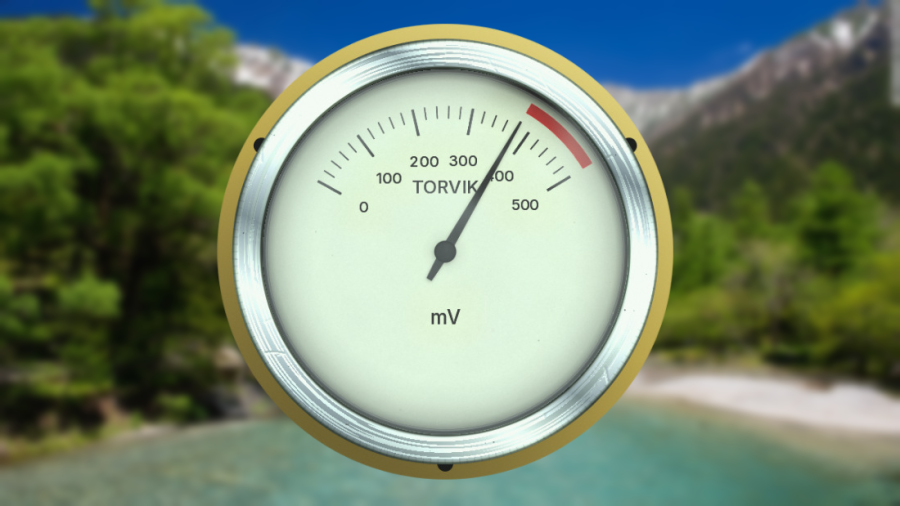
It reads value=380 unit=mV
